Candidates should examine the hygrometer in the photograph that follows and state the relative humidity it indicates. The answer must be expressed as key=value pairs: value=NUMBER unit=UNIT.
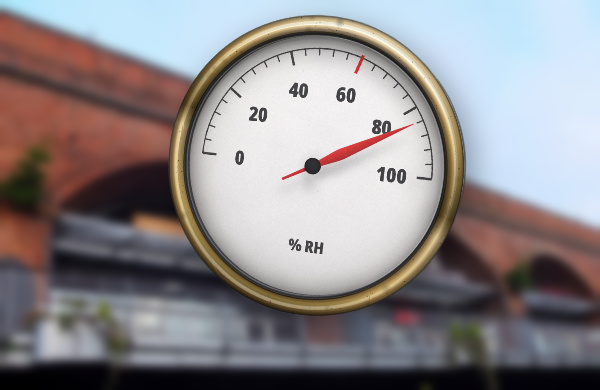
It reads value=84 unit=%
